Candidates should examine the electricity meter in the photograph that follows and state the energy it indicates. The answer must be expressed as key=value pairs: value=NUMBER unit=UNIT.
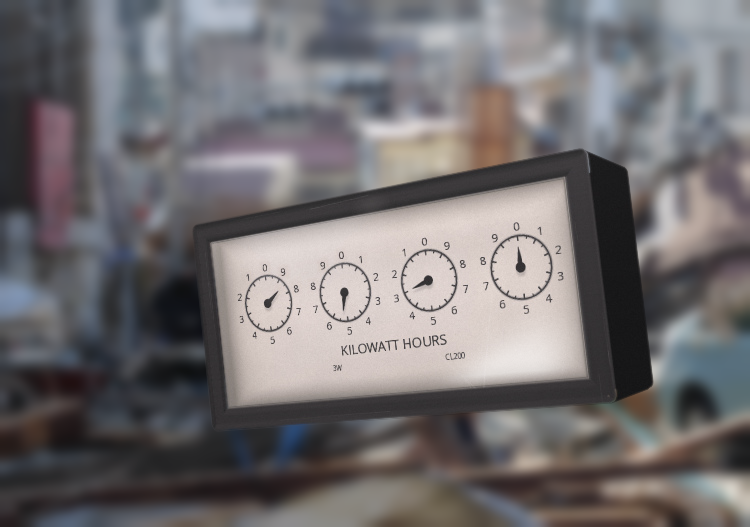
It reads value=8530 unit=kWh
